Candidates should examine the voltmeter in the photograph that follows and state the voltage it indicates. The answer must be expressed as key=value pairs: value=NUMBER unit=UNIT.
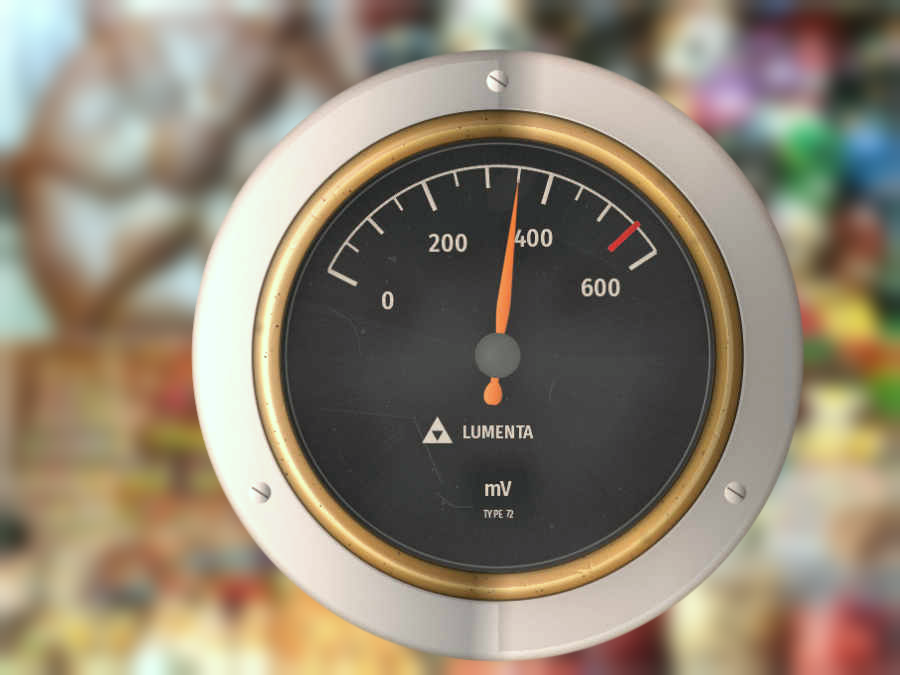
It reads value=350 unit=mV
